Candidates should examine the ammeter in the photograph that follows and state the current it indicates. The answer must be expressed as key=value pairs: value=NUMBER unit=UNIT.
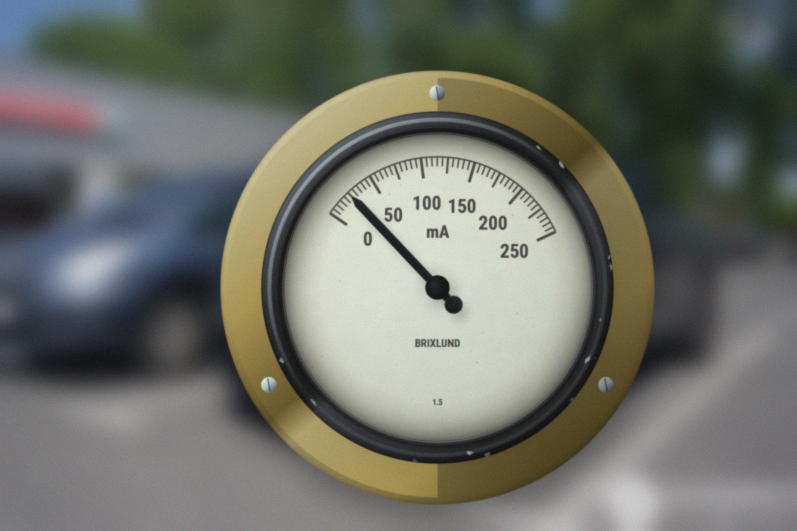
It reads value=25 unit=mA
